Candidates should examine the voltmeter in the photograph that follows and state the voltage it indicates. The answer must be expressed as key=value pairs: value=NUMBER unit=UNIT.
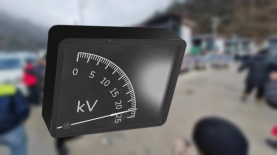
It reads value=22.5 unit=kV
